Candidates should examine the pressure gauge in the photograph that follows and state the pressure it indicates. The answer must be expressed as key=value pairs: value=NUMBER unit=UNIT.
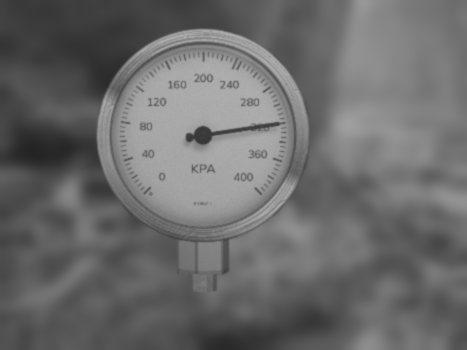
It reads value=320 unit=kPa
